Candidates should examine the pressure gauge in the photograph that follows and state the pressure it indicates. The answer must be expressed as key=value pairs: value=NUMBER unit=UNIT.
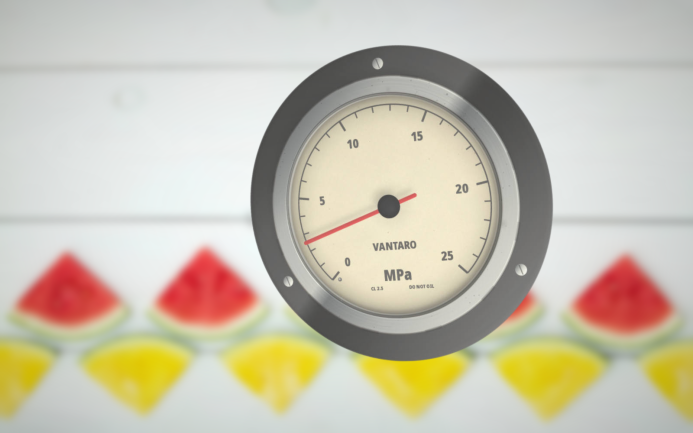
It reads value=2.5 unit=MPa
